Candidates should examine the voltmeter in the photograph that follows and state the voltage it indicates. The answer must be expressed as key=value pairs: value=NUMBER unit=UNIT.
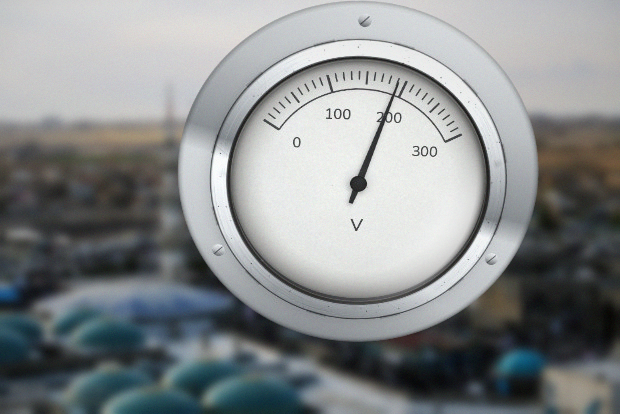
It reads value=190 unit=V
